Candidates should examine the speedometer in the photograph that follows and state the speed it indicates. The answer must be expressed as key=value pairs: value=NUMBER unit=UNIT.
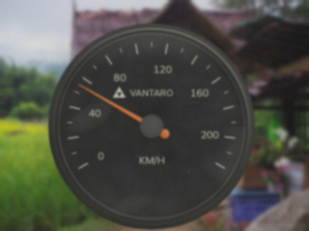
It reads value=55 unit=km/h
